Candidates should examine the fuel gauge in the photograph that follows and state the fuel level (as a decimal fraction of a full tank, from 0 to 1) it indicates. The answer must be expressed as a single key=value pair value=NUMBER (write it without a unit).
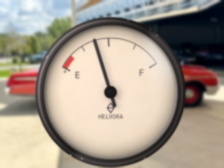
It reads value=0.375
